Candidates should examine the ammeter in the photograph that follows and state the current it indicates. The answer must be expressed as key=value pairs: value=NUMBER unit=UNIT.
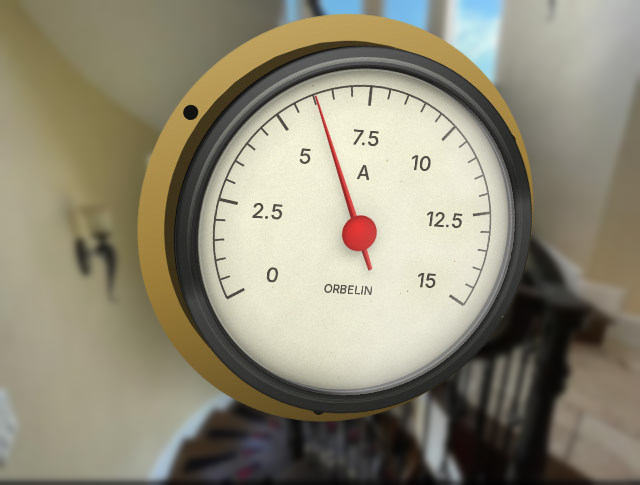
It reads value=6 unit=A
